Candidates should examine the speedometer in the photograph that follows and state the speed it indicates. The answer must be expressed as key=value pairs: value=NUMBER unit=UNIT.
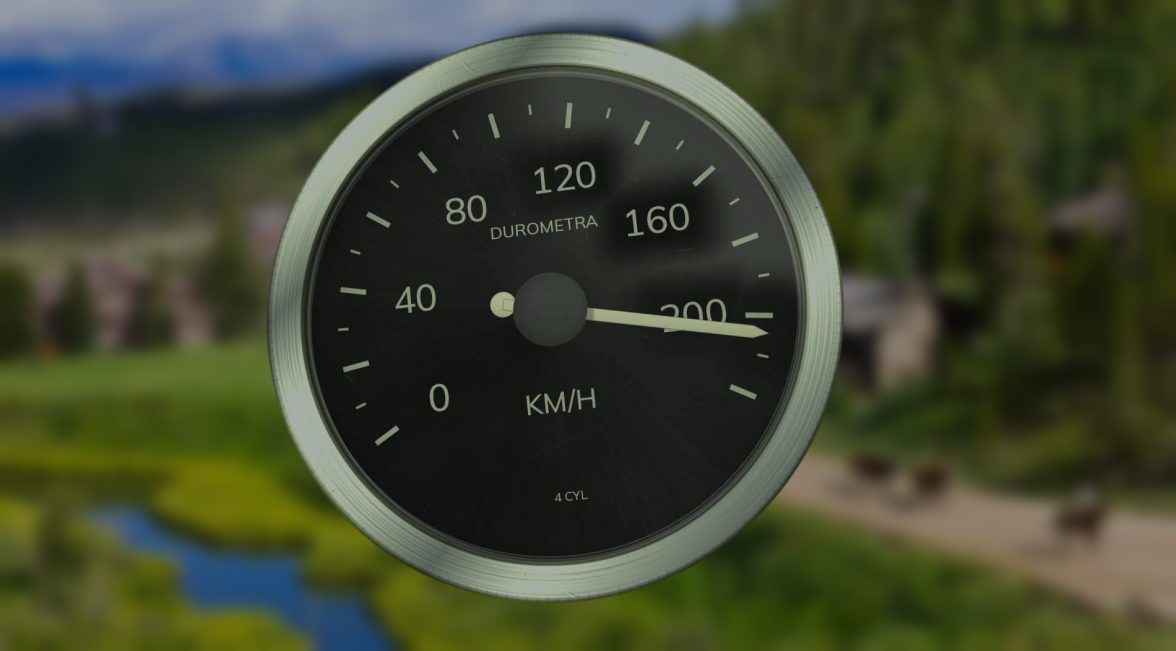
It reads value=205 unit=km/h
